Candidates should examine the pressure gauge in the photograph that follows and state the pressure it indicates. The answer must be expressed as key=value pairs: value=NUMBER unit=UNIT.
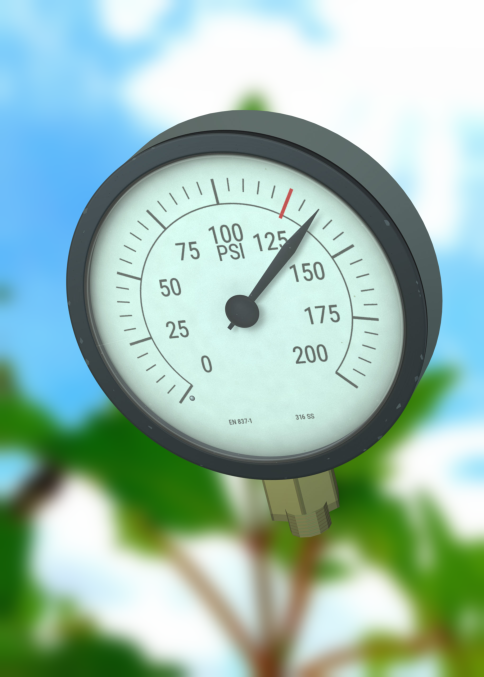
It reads value=135 unit=psi
